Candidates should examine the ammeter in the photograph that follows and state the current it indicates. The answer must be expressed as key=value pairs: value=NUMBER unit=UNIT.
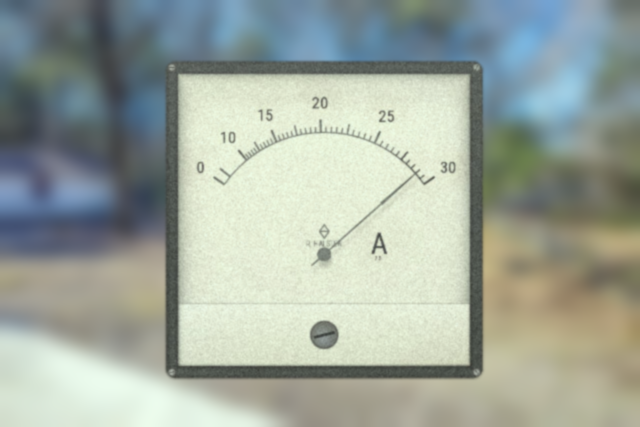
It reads value=29 unit=A
